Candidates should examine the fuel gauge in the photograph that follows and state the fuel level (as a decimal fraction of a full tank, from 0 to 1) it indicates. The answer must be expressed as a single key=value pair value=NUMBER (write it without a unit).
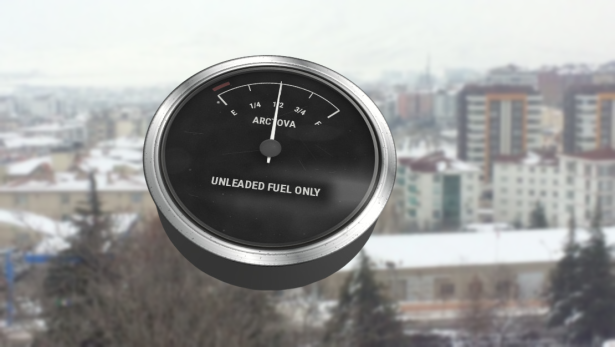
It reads value=0.5
